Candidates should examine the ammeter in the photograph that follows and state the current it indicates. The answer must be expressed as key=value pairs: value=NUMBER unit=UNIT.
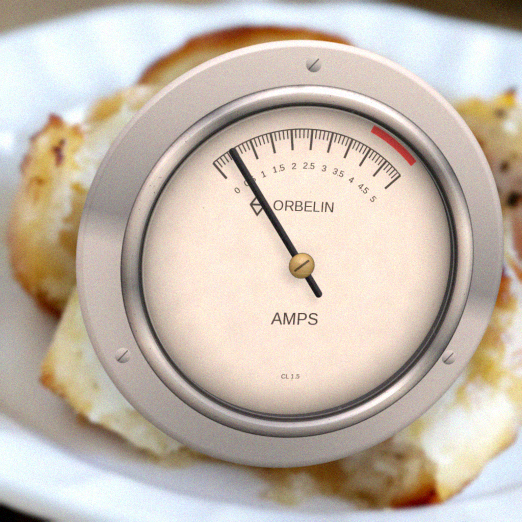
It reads value=0.5 unit=A
